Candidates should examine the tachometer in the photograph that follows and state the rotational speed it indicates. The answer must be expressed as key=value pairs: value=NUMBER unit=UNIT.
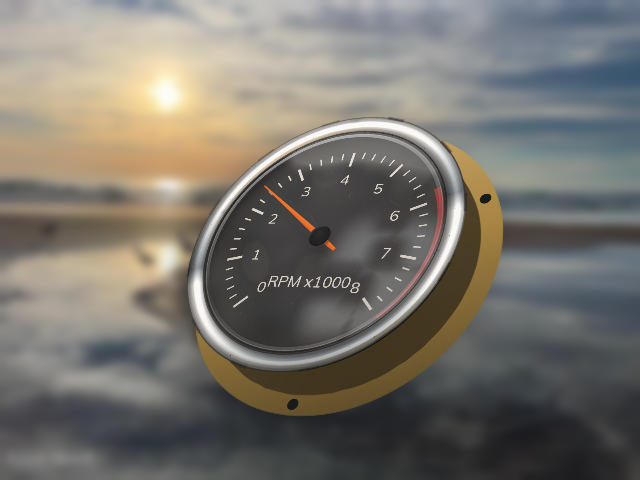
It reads value=2400 unit=rpm
